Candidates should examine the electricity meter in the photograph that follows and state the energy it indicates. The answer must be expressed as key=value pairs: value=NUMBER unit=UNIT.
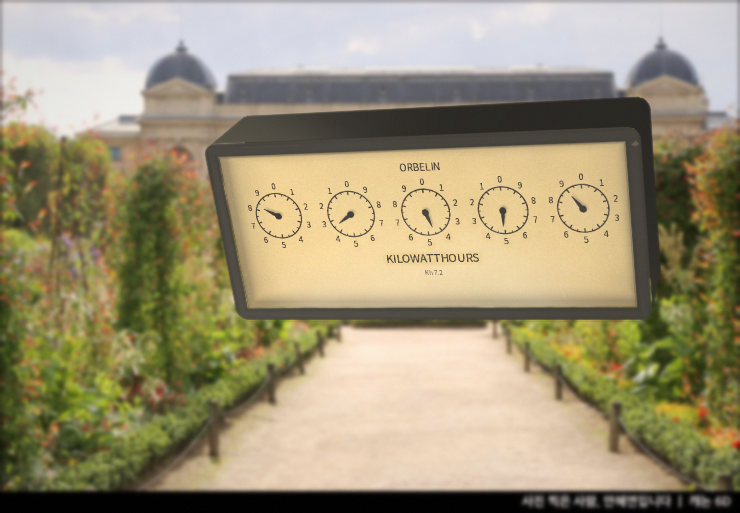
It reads value=83449 unit=kWh
